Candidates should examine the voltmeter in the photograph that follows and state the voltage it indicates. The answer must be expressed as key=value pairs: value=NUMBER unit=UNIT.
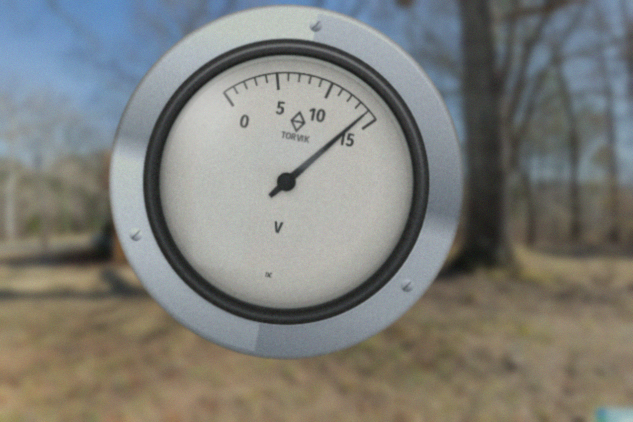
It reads value=14 unit=V
